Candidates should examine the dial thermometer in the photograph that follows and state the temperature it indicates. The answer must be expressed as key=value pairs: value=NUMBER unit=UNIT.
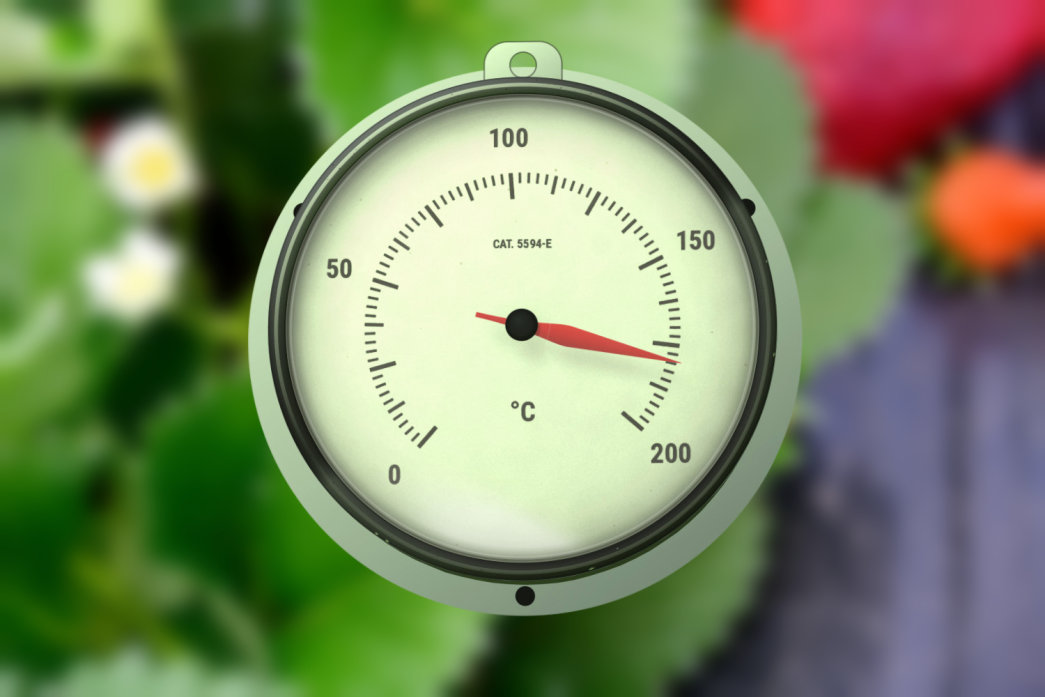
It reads value=180 unit=°C
